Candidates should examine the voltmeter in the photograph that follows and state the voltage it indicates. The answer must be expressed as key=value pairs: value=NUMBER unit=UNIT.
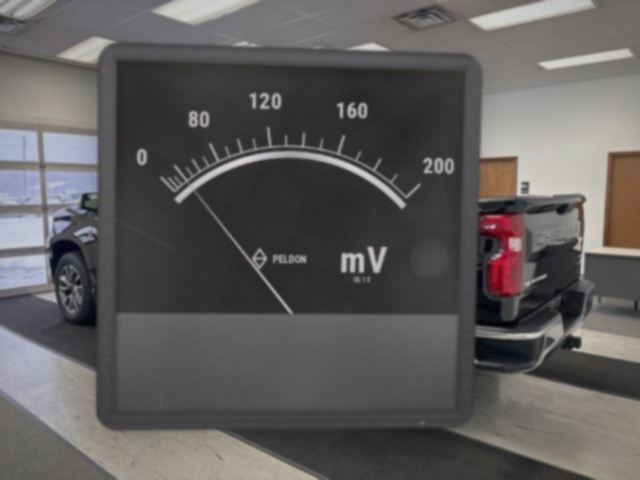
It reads value=40 unit=mV
